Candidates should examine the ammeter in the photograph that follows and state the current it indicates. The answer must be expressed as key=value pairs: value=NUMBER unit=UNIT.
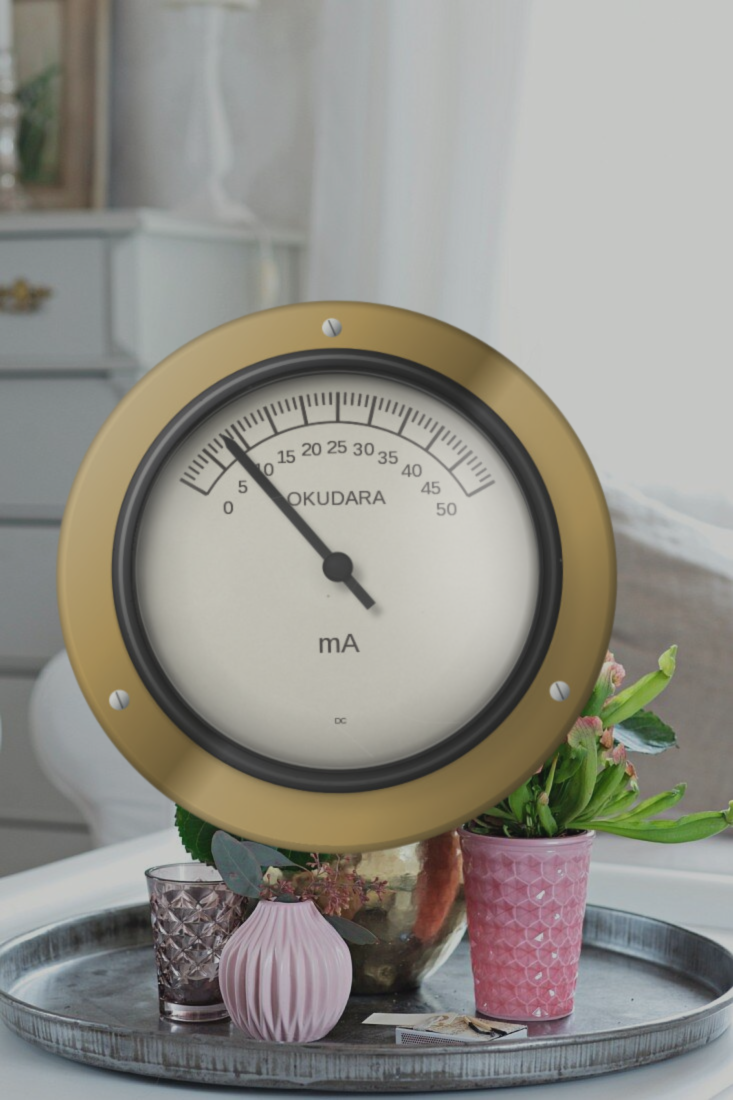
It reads value=8 unit=mA
